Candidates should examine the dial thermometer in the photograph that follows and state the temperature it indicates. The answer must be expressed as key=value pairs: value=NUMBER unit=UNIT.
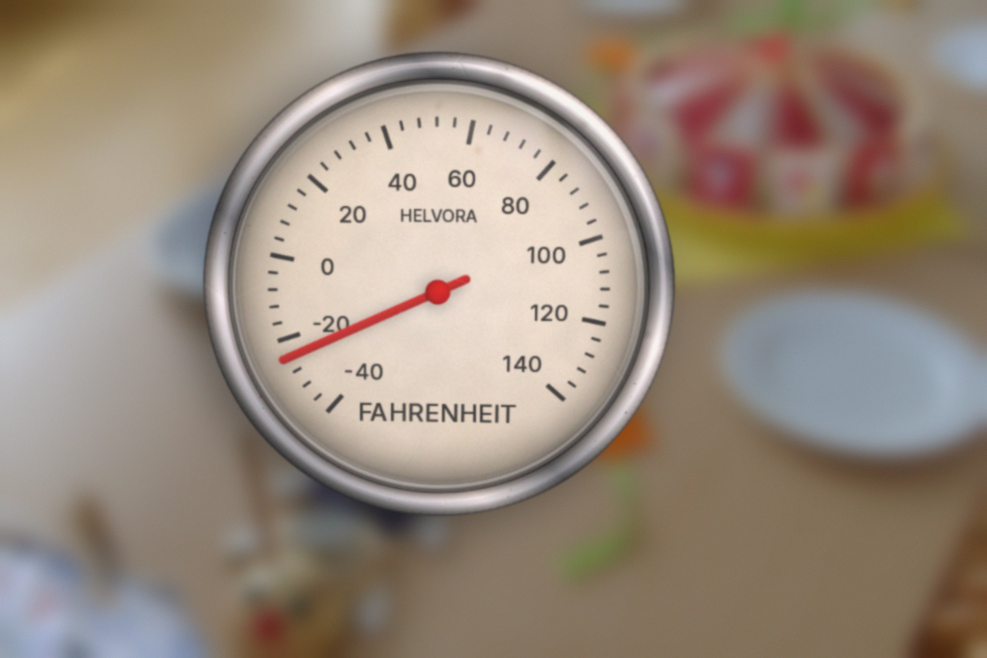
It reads value=-24 unit=°F
